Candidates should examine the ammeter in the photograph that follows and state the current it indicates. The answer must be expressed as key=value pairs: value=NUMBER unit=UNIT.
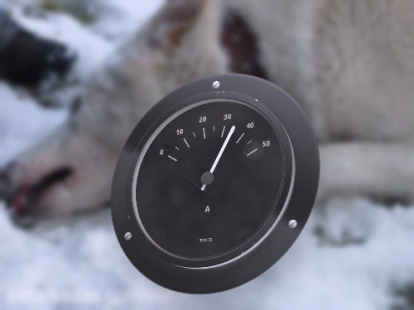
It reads value=35 unit=A
